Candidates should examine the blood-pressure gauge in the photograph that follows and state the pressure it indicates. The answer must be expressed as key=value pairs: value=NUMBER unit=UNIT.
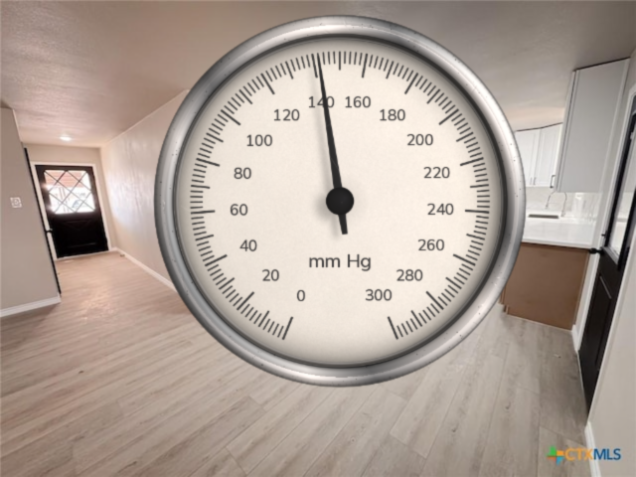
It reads value=142 unit=mmHg
